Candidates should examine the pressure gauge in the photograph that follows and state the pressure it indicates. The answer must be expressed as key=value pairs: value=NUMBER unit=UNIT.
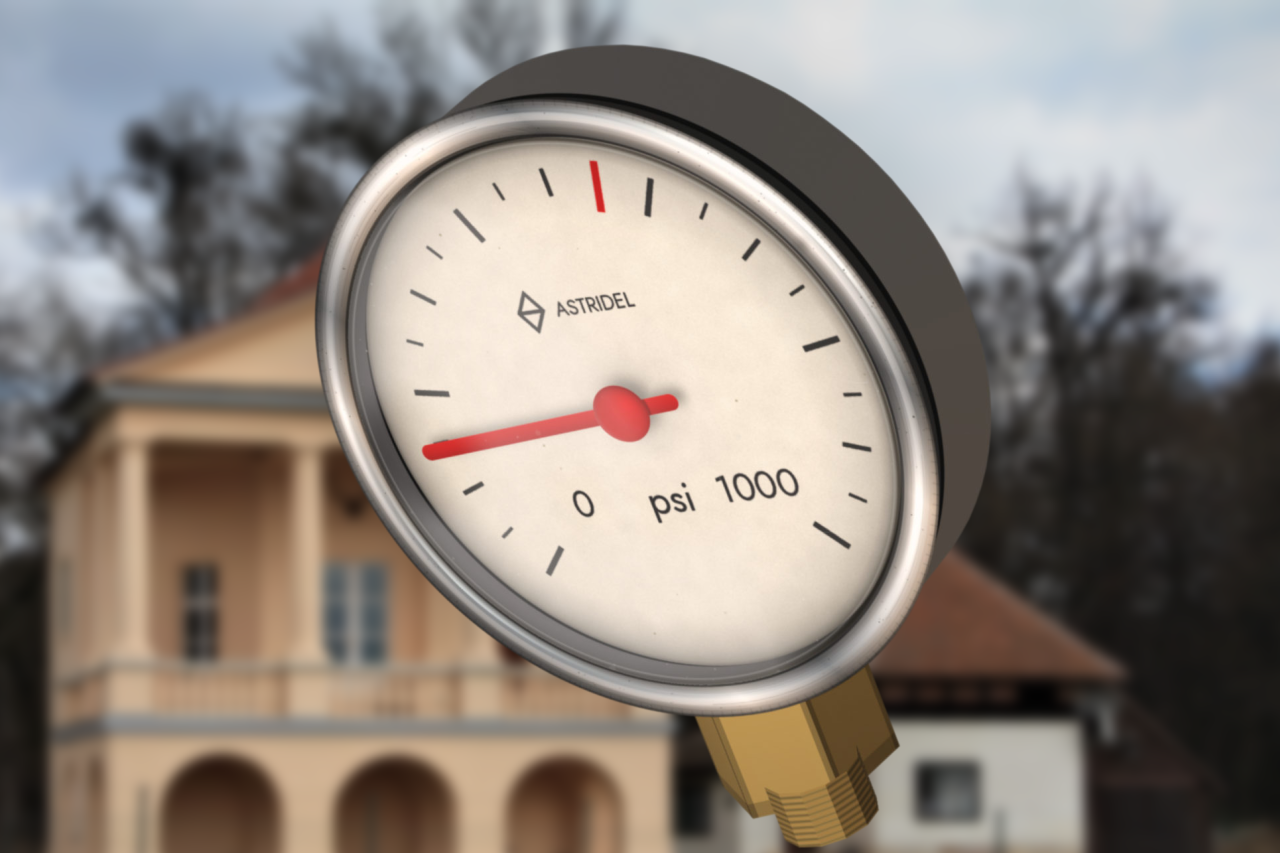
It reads value=150 unit=psi
